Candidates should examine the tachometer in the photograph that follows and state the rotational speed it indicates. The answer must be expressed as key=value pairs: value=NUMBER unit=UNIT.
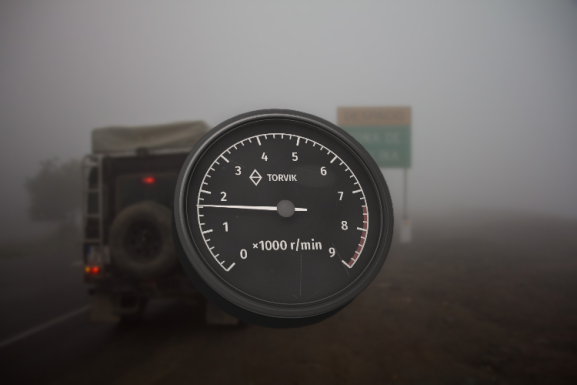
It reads value=1600 unit=rpm
